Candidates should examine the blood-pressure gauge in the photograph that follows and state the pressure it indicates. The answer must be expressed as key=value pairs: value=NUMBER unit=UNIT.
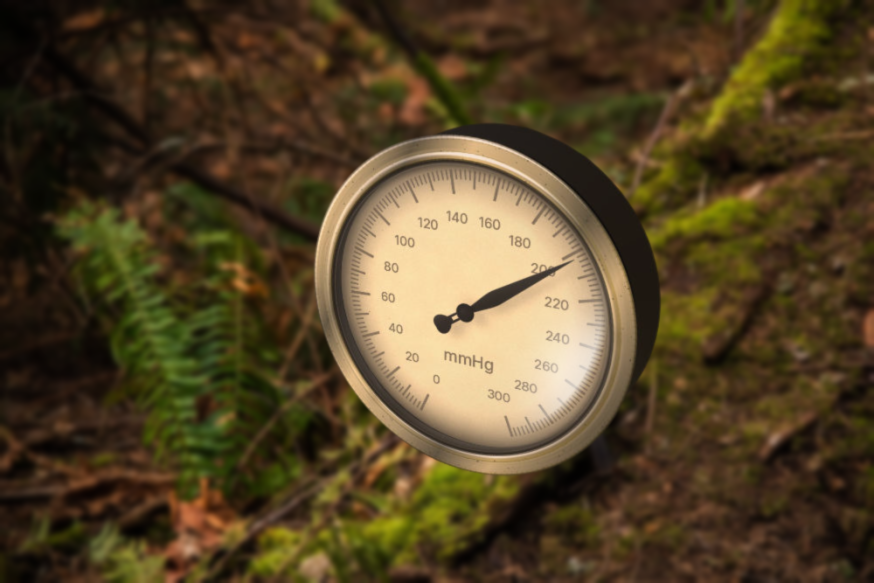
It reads value=202 unit=mmHg
